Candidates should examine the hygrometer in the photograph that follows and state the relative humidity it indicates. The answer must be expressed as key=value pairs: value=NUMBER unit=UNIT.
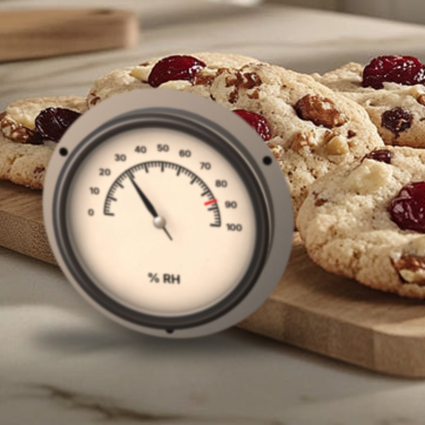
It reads value=30 unit=%
